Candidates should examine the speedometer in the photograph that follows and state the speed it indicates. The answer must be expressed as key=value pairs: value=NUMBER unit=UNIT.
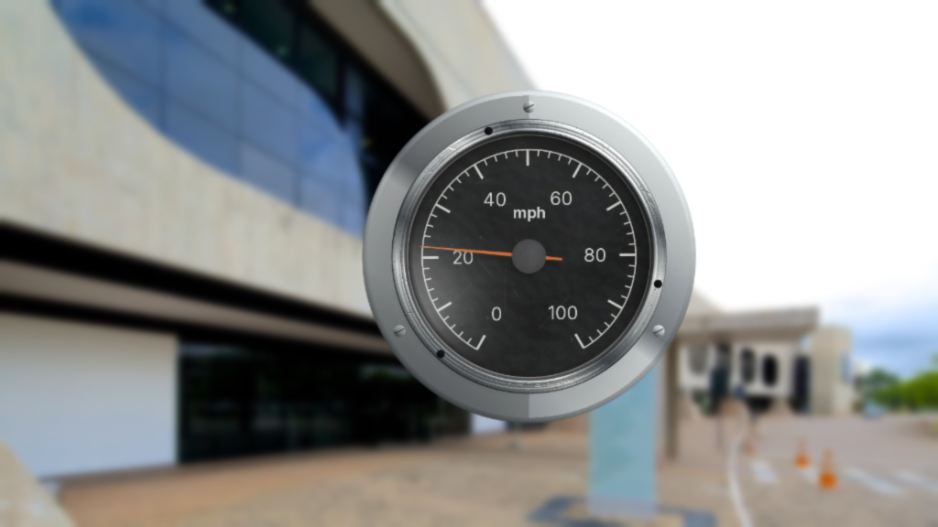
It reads value=22 unit=mph
